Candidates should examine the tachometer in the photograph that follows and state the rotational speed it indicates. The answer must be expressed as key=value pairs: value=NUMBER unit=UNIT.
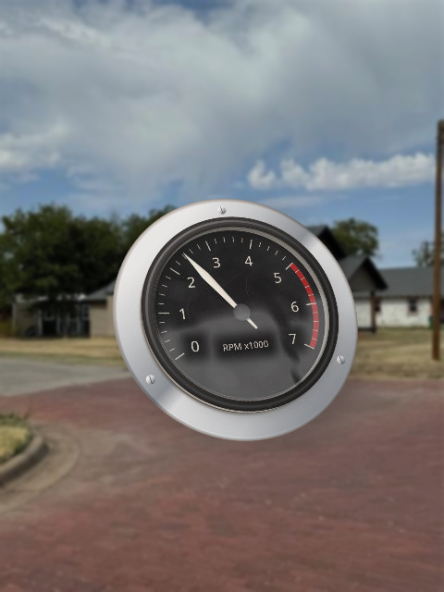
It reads value=2400 unit=rpm
